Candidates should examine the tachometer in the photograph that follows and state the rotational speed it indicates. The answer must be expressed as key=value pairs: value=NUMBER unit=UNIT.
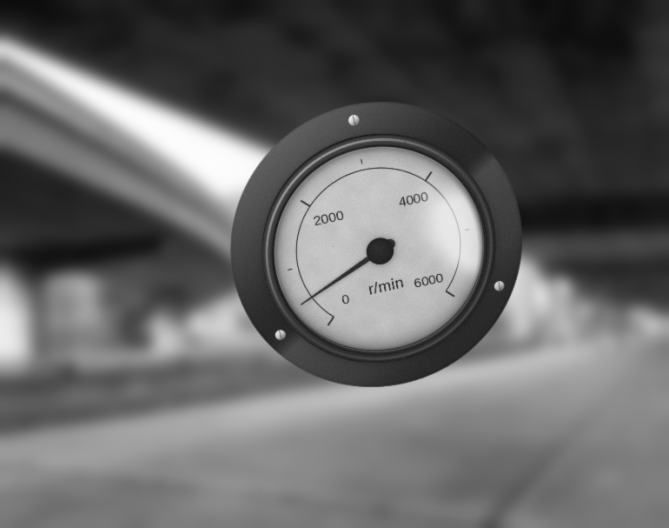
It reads value=500 unit=rpm
